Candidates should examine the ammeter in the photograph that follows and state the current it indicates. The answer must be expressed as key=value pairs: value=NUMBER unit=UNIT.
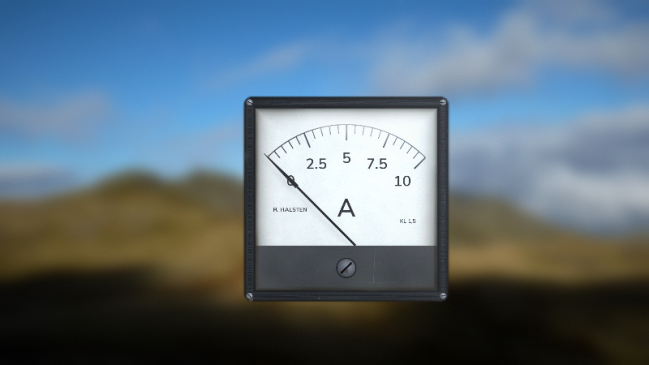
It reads value=0 unit=A
